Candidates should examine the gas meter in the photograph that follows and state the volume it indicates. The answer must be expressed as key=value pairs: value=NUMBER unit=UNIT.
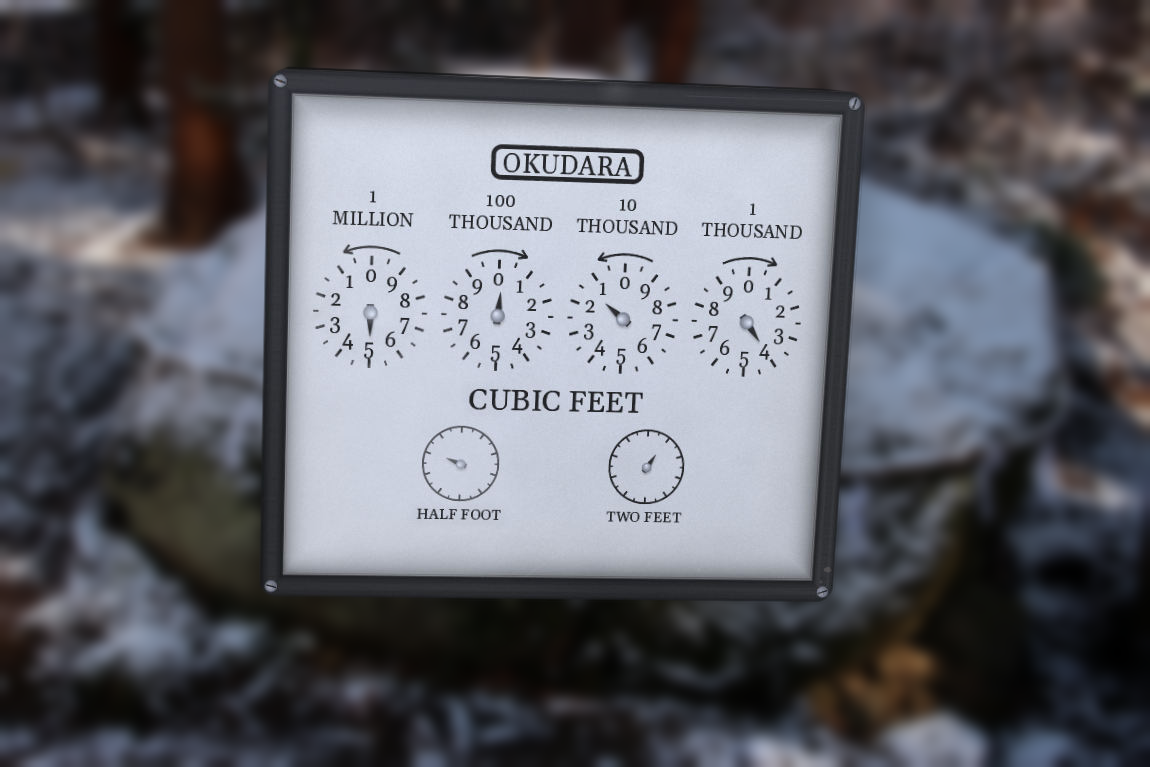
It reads value=501400 unit=ft³
